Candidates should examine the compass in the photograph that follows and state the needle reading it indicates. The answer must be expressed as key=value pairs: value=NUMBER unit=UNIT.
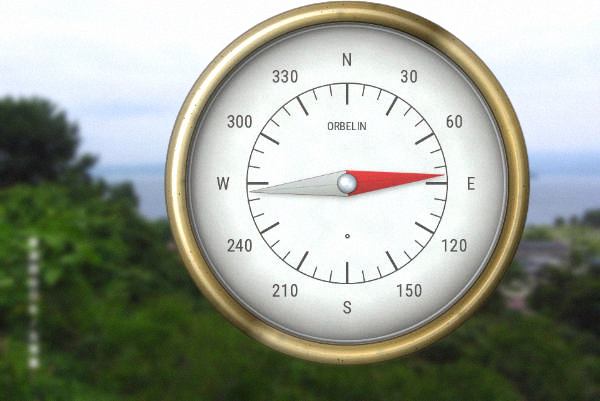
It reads value=85 unit=°
